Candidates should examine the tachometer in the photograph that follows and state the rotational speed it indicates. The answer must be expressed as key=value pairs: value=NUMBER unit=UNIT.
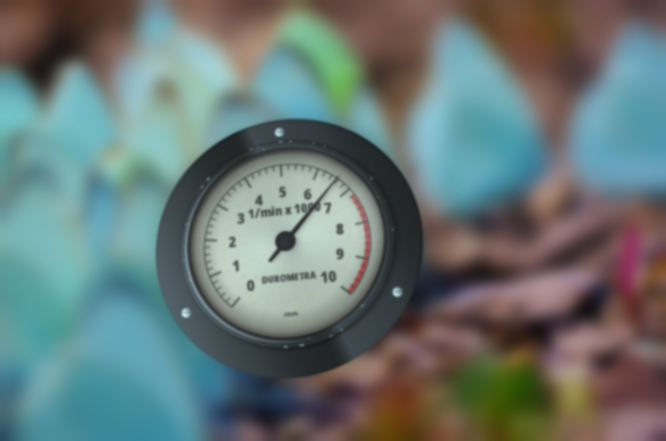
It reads value=6600 unit=rpm
